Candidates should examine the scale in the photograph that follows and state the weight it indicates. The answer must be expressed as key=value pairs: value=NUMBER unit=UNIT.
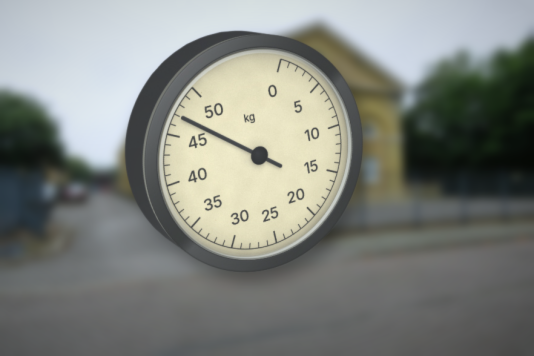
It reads value=47 unit=kg
